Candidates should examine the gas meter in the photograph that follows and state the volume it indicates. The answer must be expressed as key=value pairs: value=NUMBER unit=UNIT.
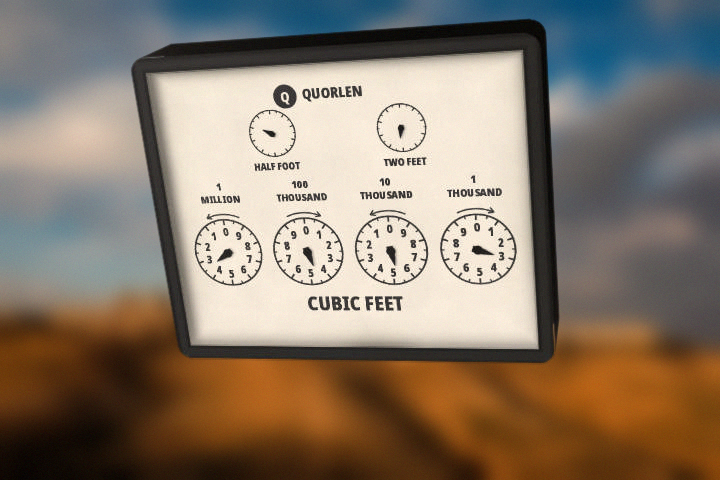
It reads value=345300 unit=ft³
